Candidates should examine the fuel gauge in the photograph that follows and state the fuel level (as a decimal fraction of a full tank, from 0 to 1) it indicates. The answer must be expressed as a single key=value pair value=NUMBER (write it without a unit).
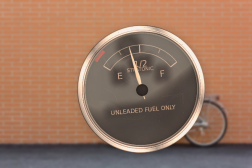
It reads value=0.375
